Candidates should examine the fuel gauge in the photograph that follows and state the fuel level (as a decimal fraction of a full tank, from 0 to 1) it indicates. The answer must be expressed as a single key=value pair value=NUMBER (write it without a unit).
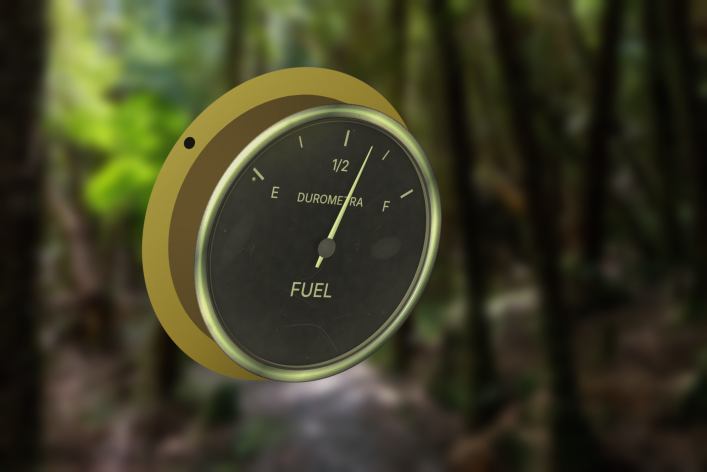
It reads value=0.625
